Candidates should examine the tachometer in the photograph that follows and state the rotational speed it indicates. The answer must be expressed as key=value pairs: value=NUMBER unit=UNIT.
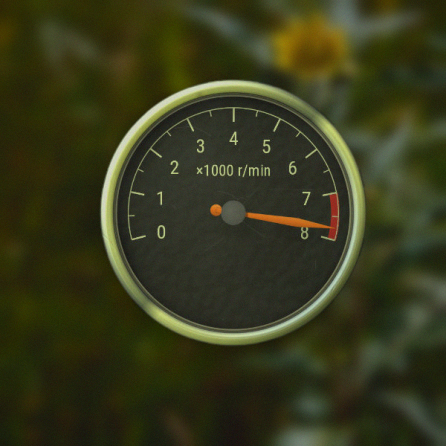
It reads value=7750 unit=rpm
